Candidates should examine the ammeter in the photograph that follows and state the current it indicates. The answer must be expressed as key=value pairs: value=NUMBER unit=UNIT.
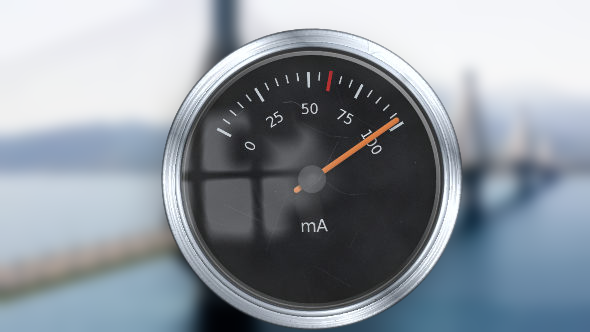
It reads value=97.5 unit=mA
